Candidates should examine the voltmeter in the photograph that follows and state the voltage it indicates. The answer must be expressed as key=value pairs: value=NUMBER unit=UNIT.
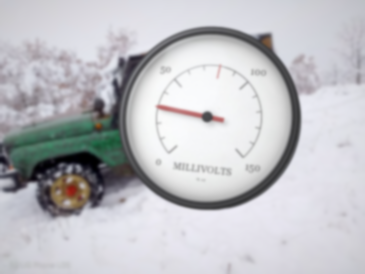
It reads value=30 unit=mV
